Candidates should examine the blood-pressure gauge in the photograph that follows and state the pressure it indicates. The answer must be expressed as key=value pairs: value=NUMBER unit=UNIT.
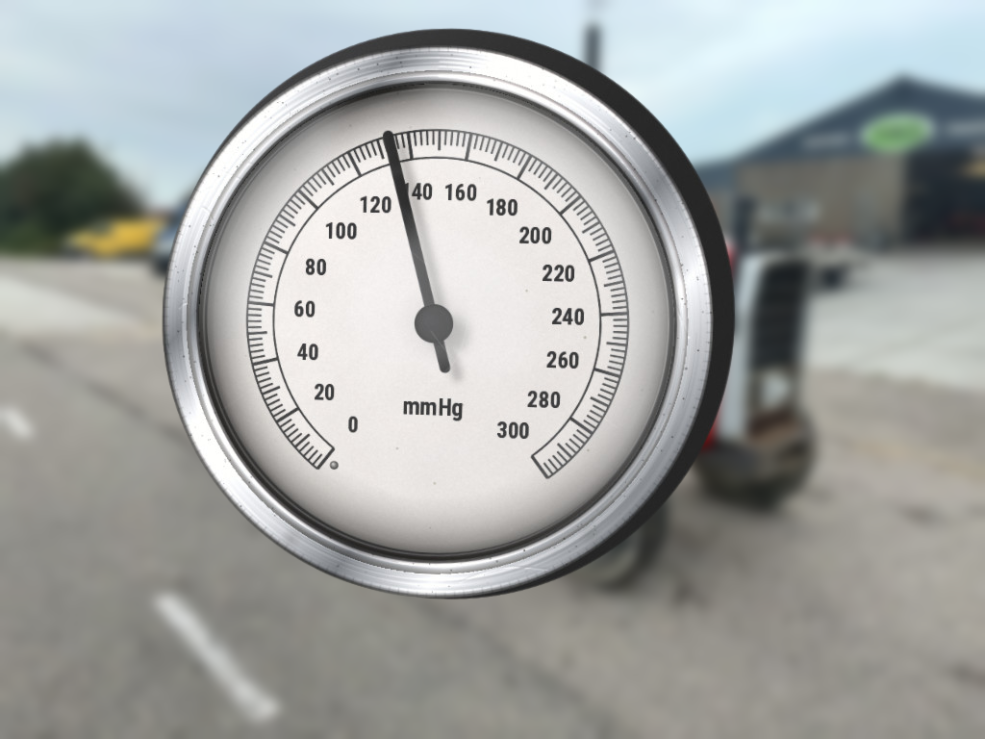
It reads value=134 unit=mmHg
